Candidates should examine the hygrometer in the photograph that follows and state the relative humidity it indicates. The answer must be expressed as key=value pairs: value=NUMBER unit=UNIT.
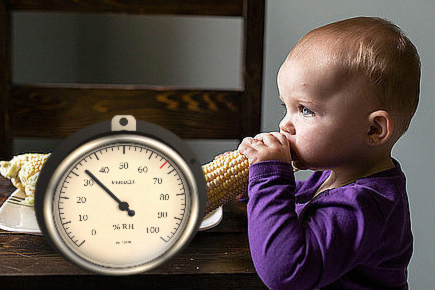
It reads value=34 unit=%
